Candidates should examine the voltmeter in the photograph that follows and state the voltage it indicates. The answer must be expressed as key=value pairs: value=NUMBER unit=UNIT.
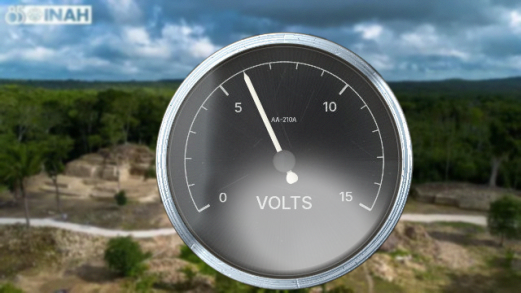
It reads value=6 unit=V
